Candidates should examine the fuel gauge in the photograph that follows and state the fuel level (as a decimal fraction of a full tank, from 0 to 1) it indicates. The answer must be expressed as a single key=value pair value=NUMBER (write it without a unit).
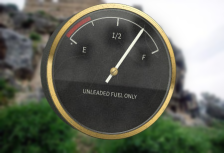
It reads value=0.75
